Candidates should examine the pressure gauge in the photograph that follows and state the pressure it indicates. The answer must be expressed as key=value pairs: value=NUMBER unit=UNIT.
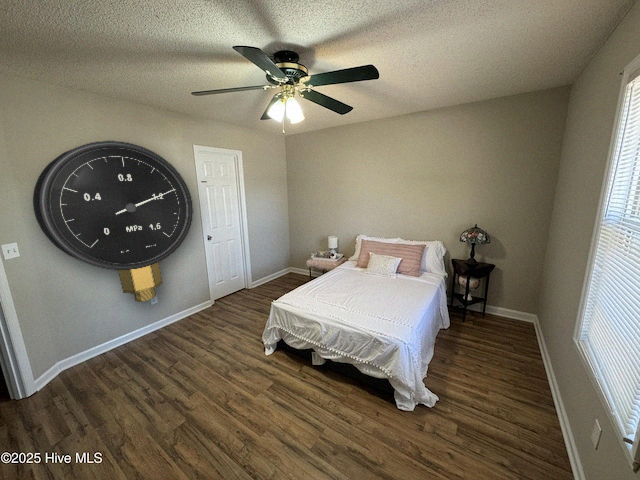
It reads value=1.2 unit=MPa
